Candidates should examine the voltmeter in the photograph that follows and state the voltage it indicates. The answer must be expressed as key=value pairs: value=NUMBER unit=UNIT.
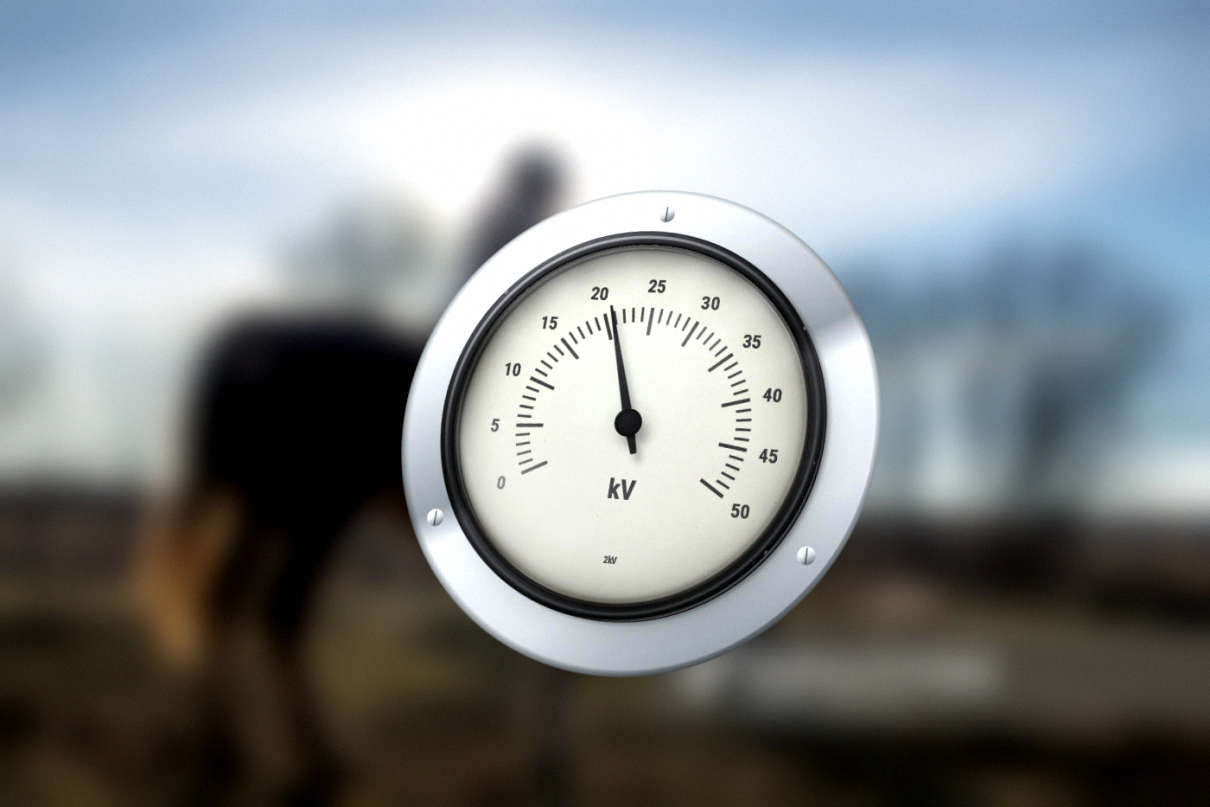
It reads value=21 unit=kV
